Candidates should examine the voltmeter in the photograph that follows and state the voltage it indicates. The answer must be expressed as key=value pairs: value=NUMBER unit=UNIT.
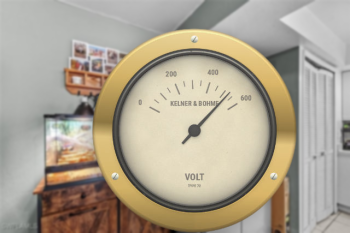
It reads value=525 unit=V
